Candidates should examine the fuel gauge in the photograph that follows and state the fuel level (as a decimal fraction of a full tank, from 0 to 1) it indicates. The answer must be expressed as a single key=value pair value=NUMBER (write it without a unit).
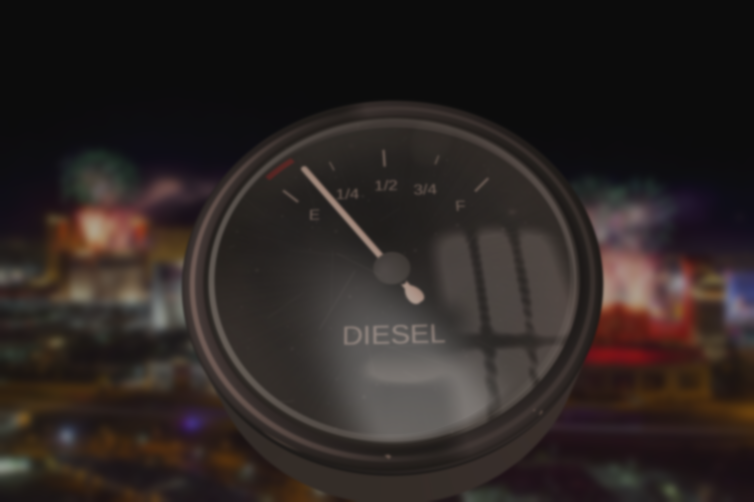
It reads value=0.125
